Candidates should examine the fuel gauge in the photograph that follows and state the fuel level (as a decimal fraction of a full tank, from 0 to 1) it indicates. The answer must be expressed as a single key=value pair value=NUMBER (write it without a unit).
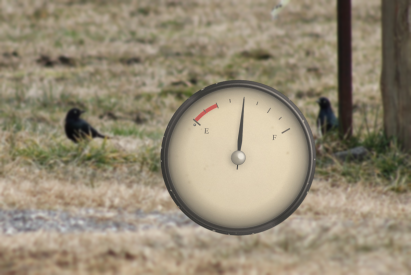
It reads value=0.5
